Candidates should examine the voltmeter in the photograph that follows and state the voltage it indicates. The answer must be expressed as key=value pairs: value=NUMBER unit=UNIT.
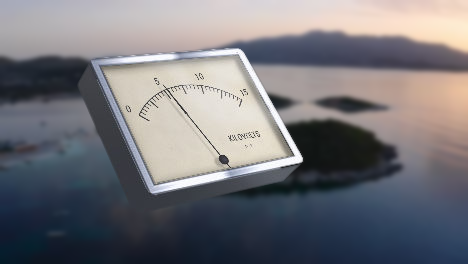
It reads value=5 unit=kV
